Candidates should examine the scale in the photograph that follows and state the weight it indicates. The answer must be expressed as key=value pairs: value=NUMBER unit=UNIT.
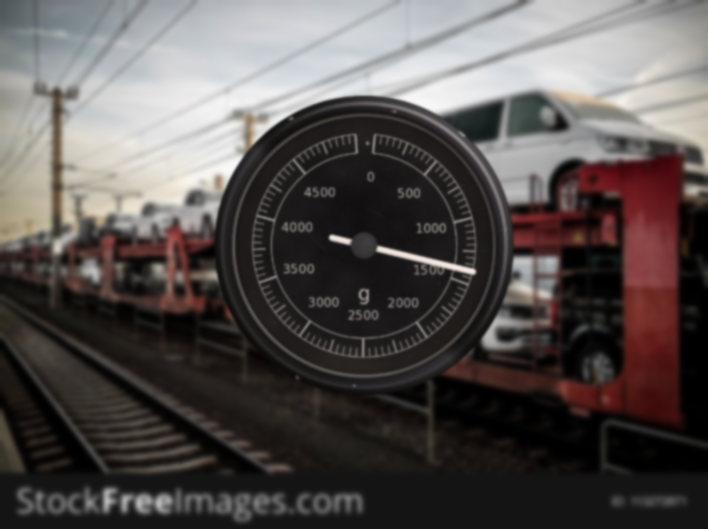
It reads value=1400 unit=g
